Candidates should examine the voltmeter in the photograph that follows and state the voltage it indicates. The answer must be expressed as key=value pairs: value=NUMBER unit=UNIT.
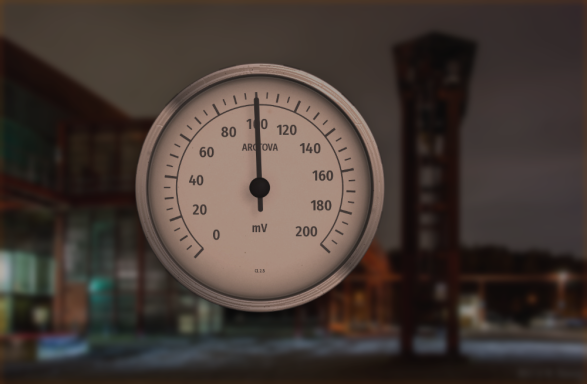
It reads value=100 unit=mV
